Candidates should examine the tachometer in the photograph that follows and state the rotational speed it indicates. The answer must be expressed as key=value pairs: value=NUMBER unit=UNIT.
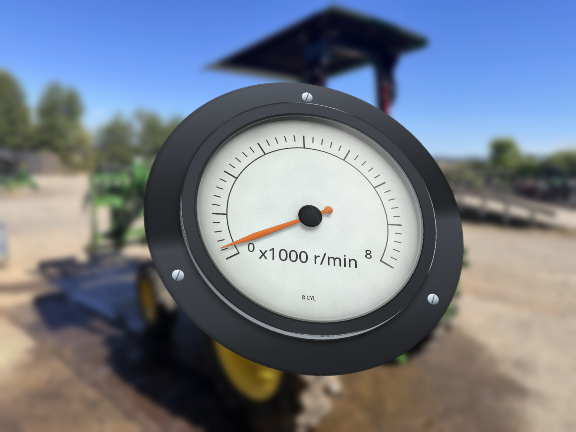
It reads value=200 unit=rpm
